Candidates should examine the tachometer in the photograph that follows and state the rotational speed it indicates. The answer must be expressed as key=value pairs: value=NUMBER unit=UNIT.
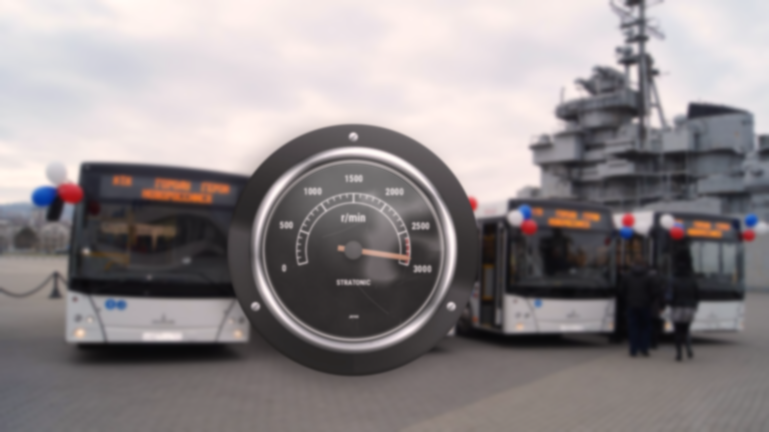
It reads value=2900 unit=rpm
